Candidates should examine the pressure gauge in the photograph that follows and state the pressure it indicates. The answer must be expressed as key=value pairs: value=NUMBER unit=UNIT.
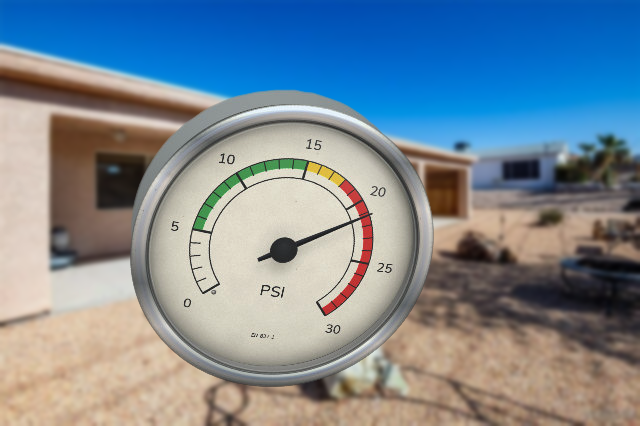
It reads value=21 unit=psi
